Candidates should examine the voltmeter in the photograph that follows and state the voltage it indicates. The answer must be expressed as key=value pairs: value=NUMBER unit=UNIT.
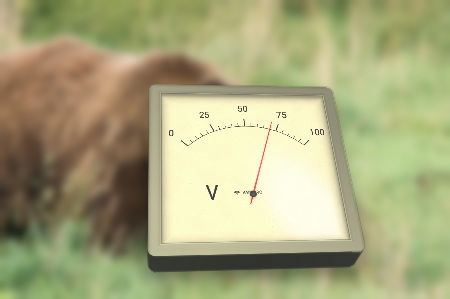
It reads value=70 unit=V
